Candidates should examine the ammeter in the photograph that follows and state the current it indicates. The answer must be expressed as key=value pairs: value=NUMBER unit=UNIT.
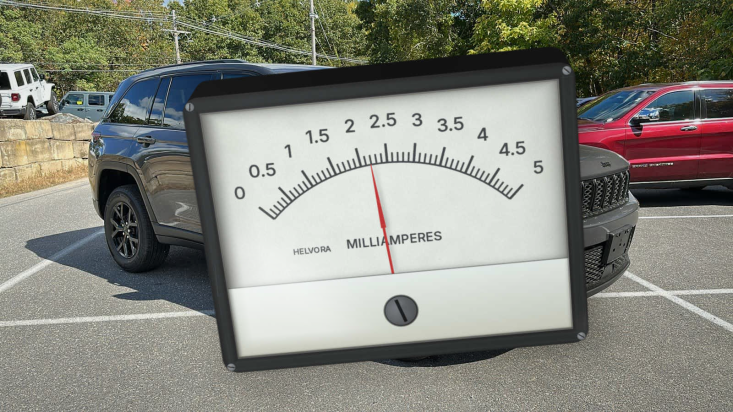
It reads value=2.2 unit=mA
